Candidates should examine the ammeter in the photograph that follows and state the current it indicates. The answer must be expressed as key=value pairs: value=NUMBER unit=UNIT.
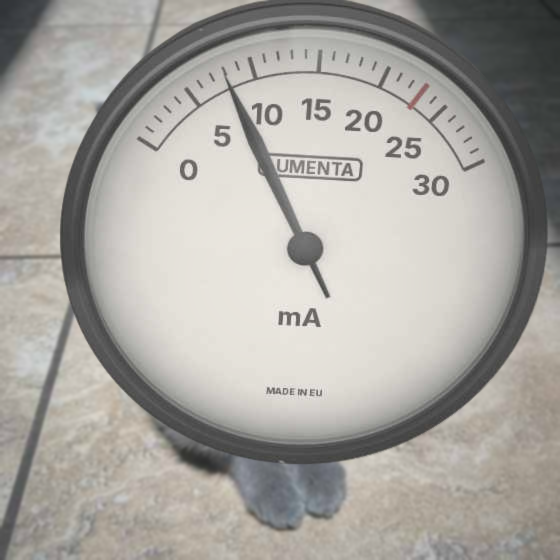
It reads value=8 unit=mA
